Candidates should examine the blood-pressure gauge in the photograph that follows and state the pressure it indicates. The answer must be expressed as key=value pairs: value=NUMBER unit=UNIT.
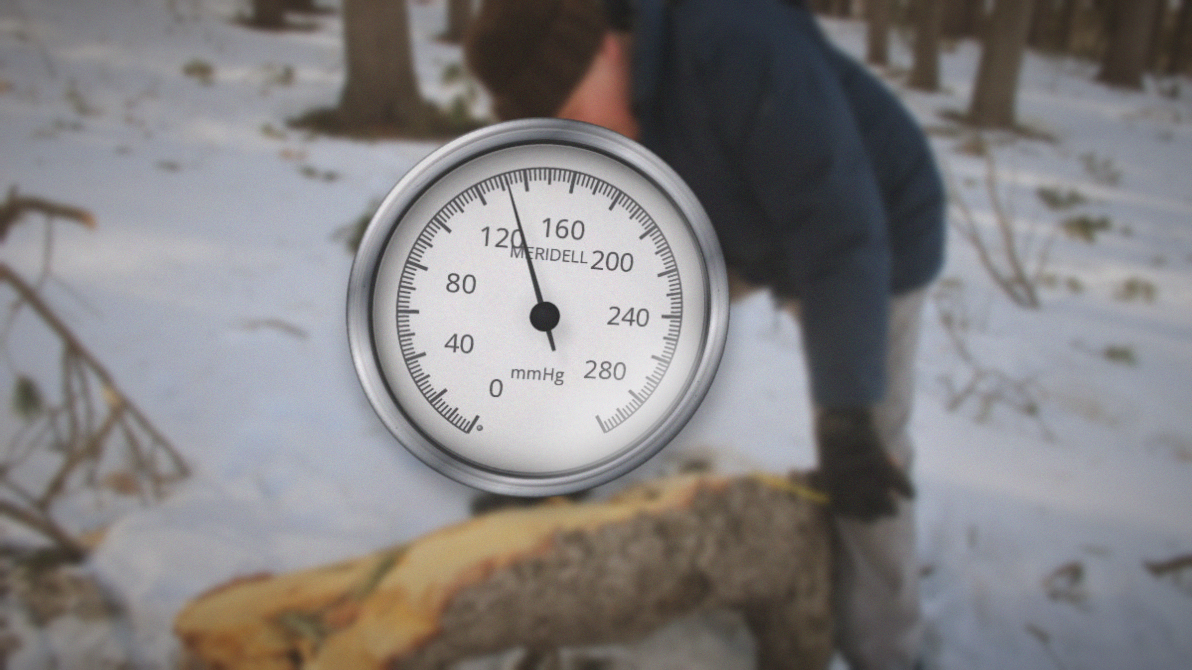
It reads value=132 unit=mmHg
